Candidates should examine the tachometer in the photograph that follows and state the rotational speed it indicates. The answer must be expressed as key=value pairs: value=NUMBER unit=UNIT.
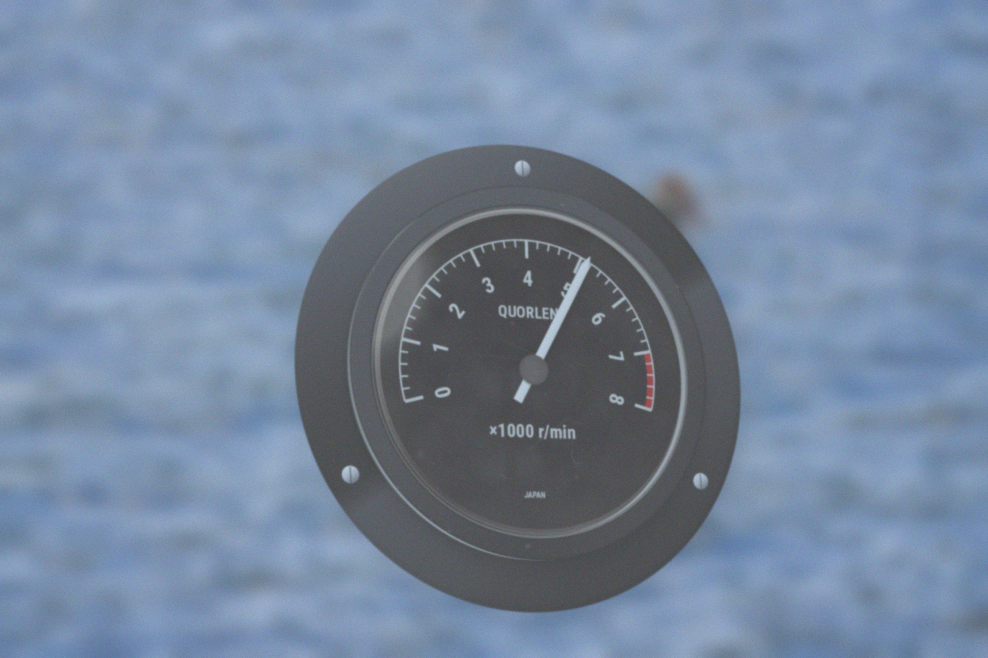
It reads value=5100 unit=rpm
